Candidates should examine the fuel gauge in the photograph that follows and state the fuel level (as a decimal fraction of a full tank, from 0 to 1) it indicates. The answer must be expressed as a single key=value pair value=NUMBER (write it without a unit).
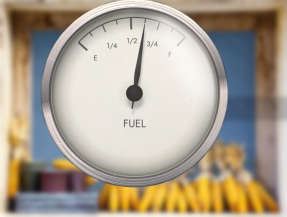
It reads value=0.625
